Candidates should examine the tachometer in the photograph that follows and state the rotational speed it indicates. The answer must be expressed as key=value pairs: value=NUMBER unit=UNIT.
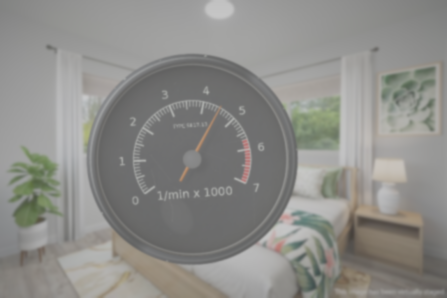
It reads value=4500 unit=rpm
